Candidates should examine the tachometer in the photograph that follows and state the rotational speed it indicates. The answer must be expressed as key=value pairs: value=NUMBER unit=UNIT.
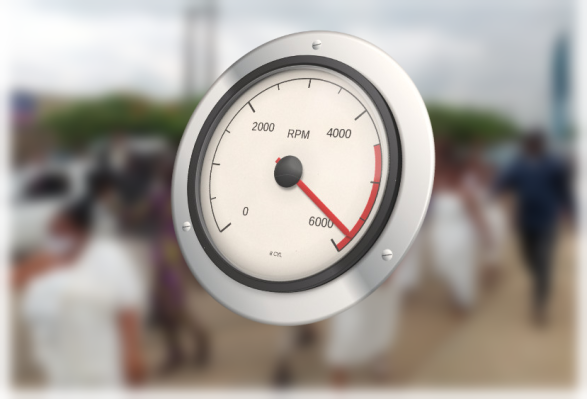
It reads value=5750 unit=rpm
